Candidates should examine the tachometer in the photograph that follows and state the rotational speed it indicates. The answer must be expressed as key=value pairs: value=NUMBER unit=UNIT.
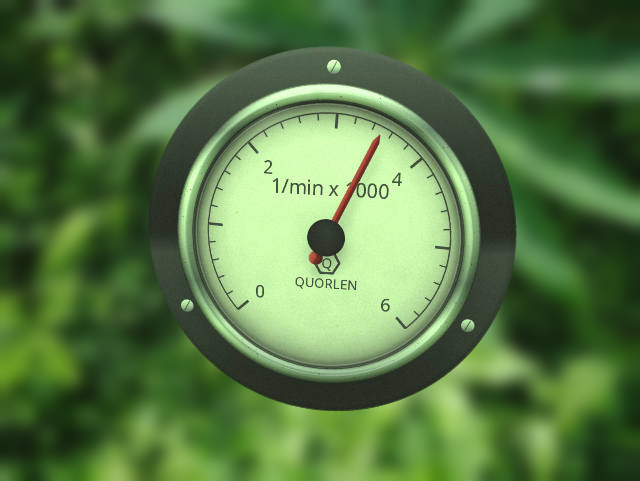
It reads value=3500 unit=rpm
